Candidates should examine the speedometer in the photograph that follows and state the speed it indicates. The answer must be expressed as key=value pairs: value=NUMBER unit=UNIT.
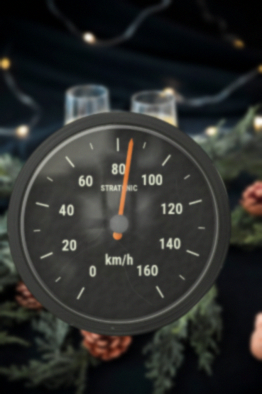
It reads value=85 unit=km/h
